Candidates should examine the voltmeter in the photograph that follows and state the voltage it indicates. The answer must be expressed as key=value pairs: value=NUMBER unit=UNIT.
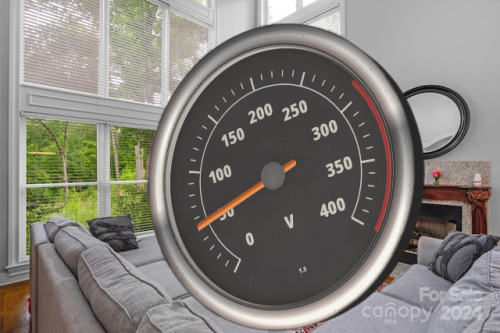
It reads value=50 unit=V
